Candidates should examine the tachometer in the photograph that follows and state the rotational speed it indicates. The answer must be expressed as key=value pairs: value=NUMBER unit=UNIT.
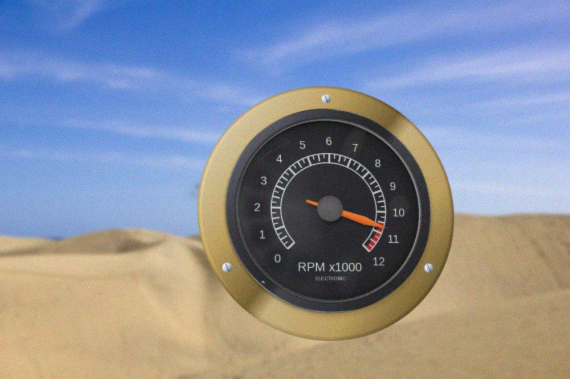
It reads value=10750 unit=rpm
